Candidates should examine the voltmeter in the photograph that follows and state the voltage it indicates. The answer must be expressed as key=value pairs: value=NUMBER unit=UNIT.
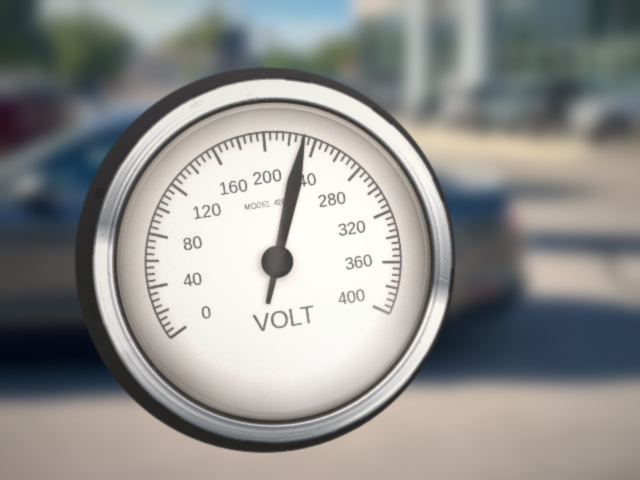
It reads value=230 unit=V
